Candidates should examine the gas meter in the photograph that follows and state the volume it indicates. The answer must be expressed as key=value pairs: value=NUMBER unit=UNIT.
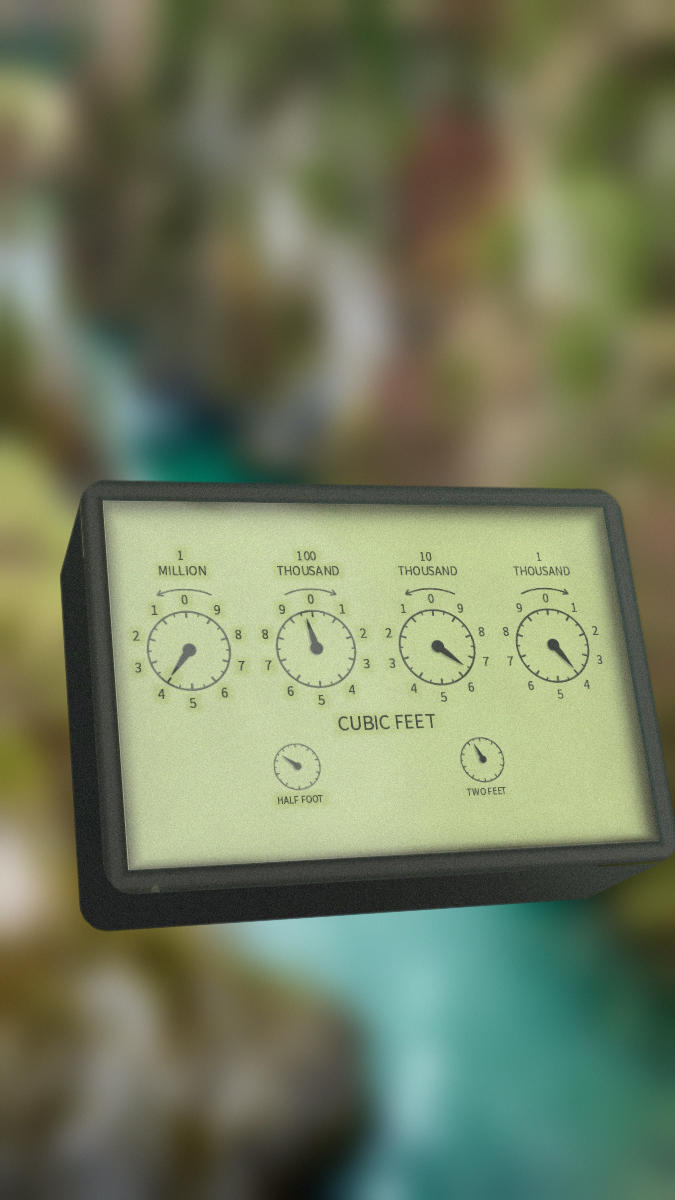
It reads value=396400 unit=ft³
